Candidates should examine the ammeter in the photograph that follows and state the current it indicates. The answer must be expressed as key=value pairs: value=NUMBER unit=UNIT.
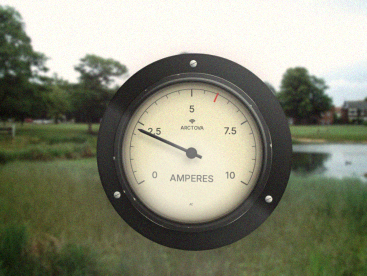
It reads value=2.25 unit=A
